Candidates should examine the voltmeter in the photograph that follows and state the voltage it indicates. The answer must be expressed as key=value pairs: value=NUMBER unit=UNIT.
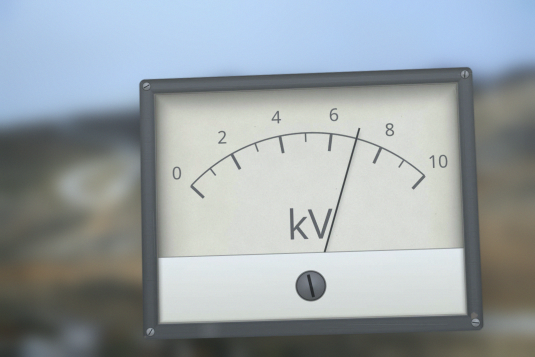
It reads value=7 unit=kV
